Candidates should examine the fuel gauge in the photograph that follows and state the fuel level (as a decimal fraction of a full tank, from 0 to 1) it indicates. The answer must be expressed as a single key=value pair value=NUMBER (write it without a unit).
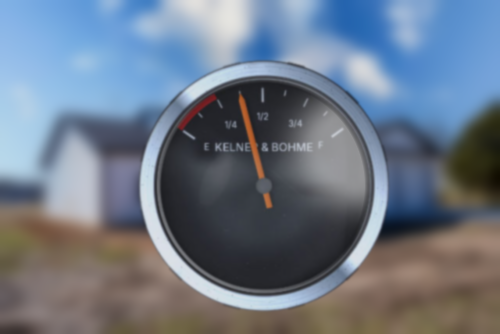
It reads value=0.375
